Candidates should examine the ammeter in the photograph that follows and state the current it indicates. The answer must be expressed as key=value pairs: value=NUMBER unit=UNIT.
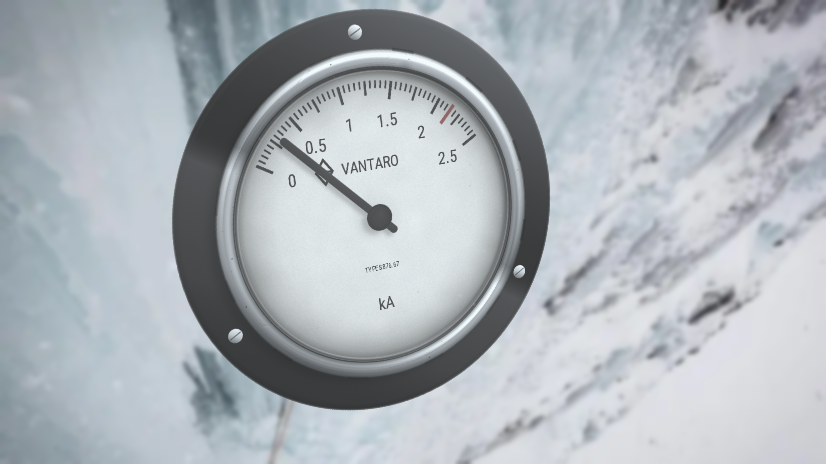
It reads value=0.3 unit=kA
